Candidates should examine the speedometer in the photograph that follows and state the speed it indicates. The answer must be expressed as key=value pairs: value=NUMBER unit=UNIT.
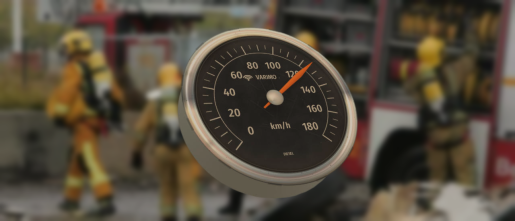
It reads value=125 unit=km/h
